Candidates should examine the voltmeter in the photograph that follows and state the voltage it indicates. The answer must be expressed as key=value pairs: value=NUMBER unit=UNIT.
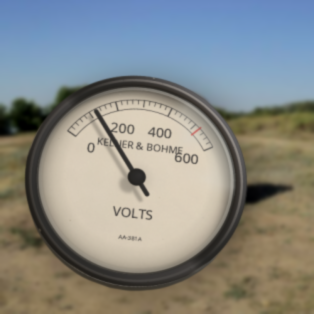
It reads value=120 unit=V
